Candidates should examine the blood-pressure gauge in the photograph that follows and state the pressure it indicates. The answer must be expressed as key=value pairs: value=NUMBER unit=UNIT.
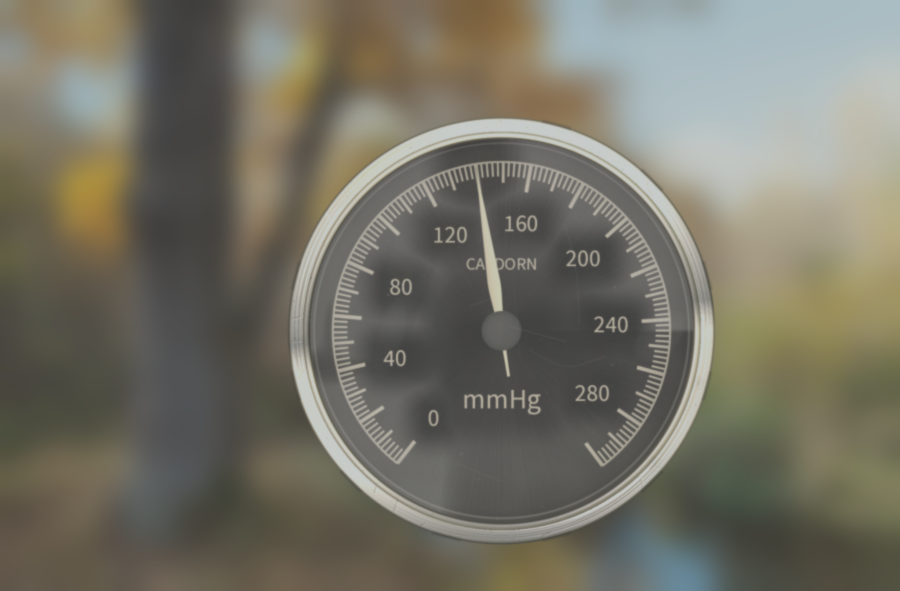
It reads value=140 unit=mmHg
